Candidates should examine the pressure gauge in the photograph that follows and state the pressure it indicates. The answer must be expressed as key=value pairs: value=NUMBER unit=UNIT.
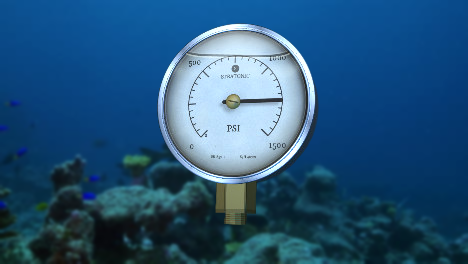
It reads value=1250 unit=psi
